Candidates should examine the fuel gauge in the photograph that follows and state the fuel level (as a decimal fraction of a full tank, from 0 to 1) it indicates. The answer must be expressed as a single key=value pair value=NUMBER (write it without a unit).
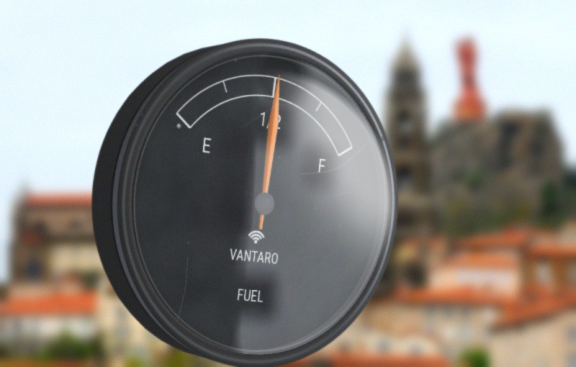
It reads value=0.5
